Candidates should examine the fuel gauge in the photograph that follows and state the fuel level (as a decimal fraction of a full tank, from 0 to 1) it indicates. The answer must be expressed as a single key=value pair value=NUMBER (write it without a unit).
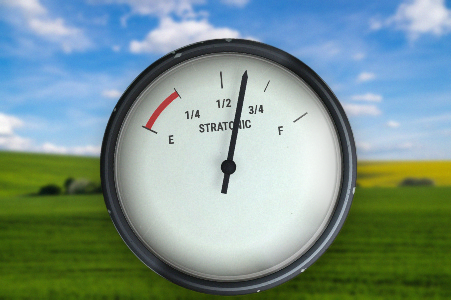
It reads value=0.625
